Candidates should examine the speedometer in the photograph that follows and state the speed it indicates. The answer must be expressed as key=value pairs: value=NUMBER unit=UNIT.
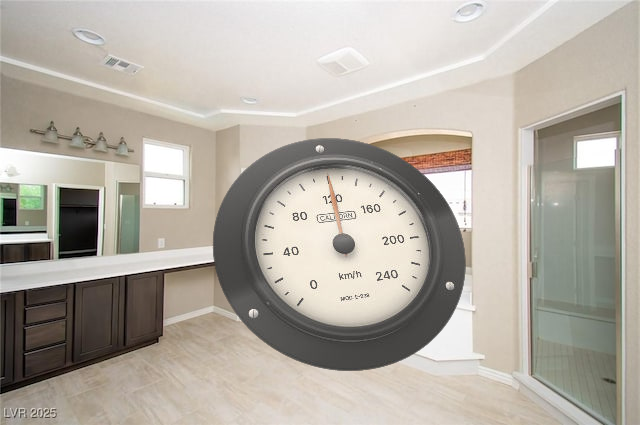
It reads value=120 unit=km/h
